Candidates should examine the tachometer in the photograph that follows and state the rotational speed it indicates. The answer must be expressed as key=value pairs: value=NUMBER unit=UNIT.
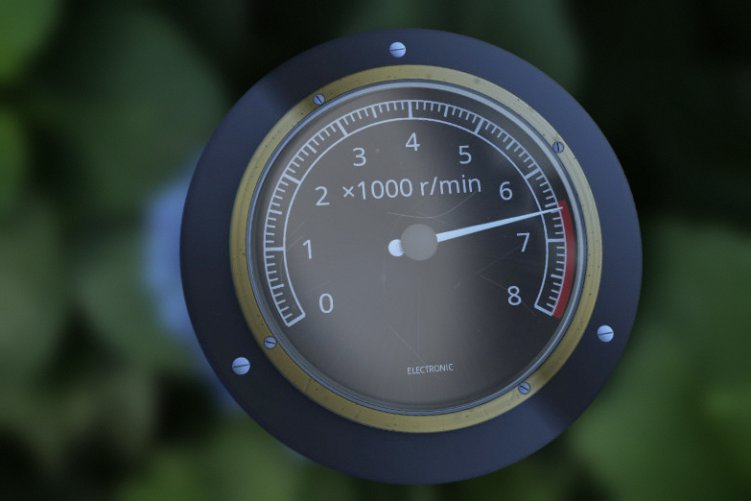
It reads value=6600 unit=rpm
